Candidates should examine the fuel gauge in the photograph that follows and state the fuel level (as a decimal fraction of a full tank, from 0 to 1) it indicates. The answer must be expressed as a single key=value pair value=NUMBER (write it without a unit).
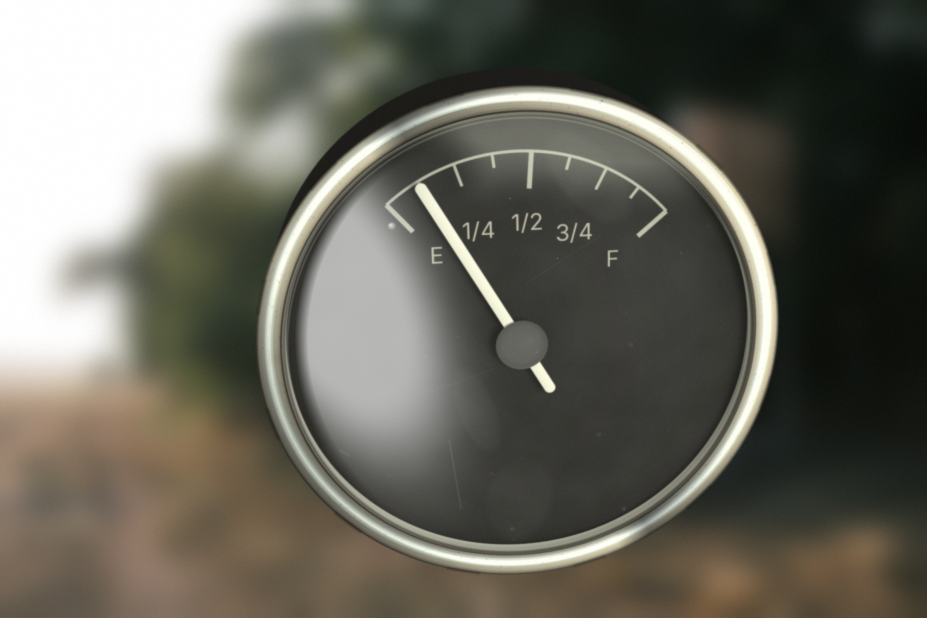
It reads value=0.125
